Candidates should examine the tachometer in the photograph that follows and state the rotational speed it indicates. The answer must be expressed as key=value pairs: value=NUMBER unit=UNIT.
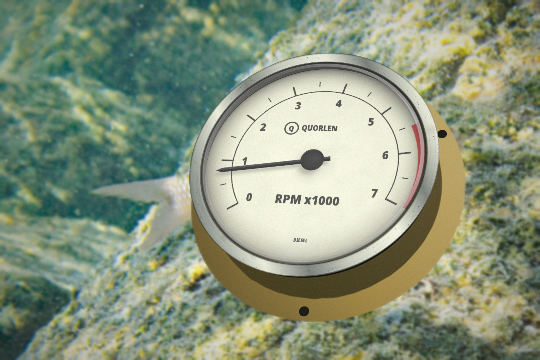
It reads value=750 unit=rpm
